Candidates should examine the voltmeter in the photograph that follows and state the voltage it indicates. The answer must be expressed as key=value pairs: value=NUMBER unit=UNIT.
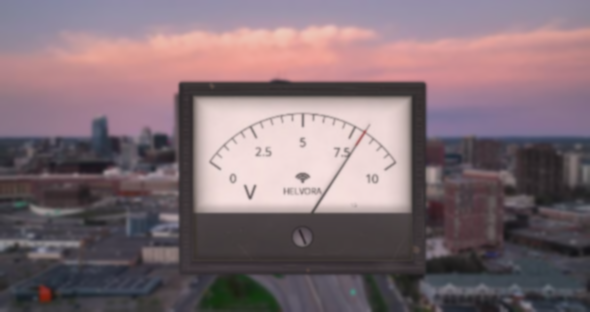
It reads value=8 unit=V
